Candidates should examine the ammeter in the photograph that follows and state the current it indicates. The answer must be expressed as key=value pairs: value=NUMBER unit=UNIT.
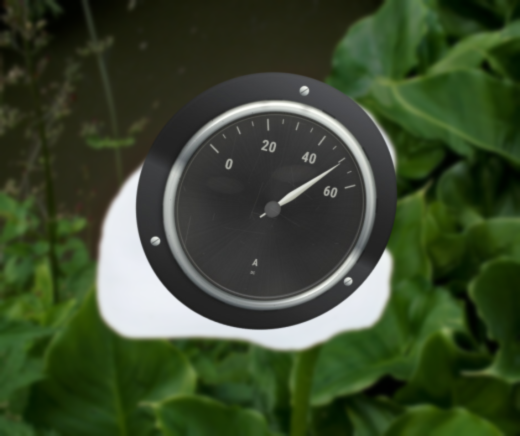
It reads value=50 unit=A
